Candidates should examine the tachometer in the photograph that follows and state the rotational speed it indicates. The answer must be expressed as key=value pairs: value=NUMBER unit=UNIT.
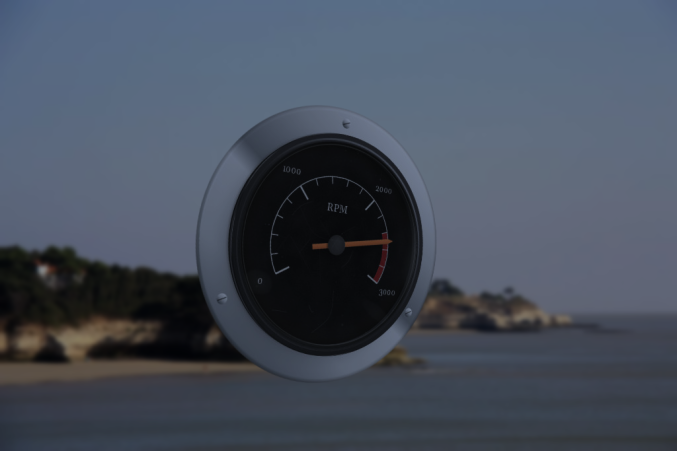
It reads value=2500 unit=rpm
